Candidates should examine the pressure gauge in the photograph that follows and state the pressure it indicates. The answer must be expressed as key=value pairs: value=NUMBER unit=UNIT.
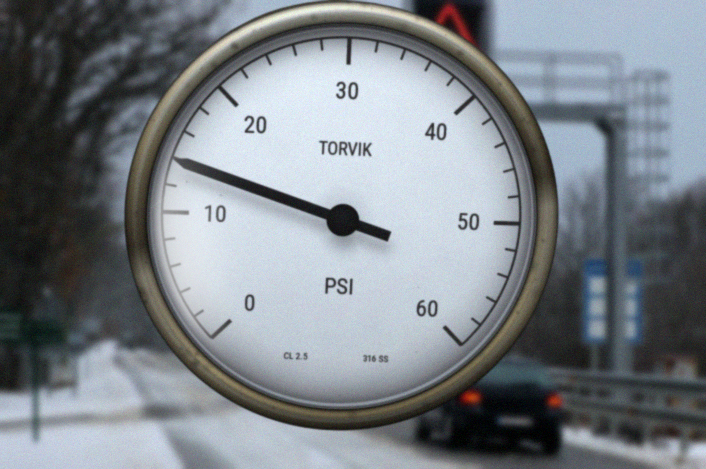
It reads value=14 unit=psi
